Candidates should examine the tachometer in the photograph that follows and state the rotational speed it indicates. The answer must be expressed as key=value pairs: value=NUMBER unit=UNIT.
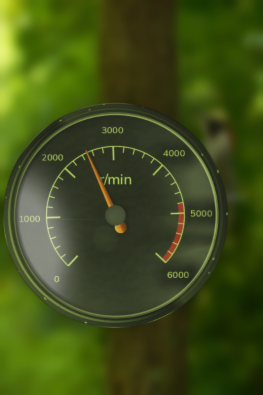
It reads value=2500 unit=rpm
